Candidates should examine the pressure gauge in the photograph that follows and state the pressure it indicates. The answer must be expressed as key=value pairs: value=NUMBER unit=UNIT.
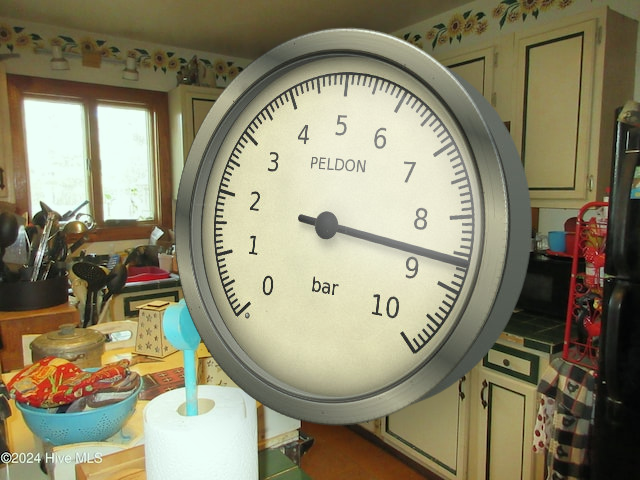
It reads value=8.6 unit=bar
